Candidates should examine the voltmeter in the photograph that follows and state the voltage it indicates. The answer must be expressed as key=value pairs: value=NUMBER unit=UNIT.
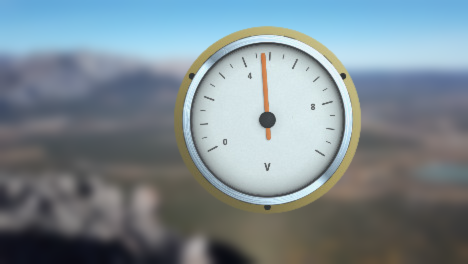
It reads value=4.75 unit=V
